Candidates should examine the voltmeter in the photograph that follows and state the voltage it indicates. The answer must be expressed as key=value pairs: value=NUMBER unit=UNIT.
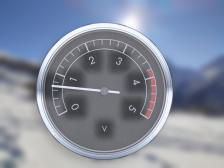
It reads value=0.7 unit=V
